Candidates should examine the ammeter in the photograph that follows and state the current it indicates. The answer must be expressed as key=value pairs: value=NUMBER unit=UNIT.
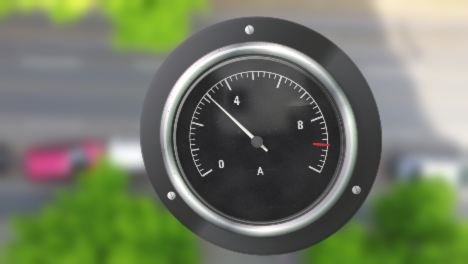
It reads value=3.2 unit=A
